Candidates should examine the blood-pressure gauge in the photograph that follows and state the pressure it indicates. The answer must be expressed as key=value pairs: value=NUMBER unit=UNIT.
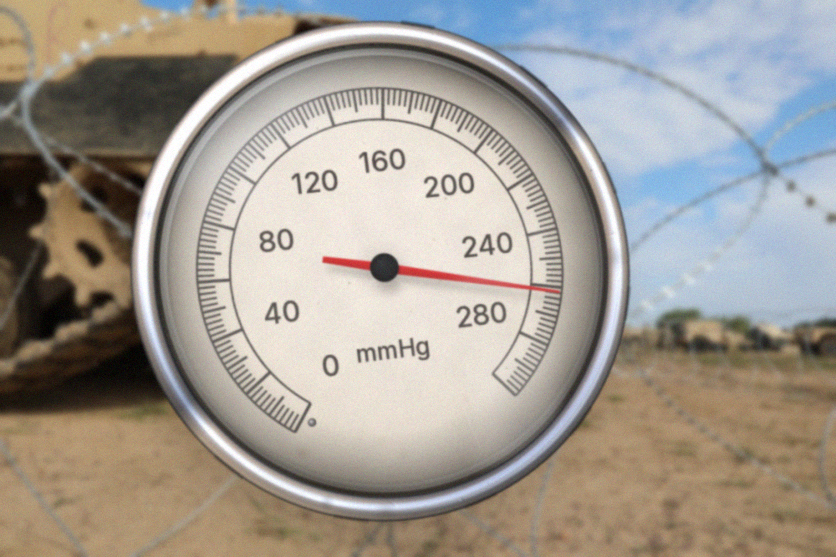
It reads value=262 unit=mmHg
